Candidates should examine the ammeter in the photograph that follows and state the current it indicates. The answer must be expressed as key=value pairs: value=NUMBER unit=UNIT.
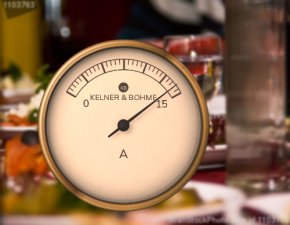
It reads value=14 unit=A
